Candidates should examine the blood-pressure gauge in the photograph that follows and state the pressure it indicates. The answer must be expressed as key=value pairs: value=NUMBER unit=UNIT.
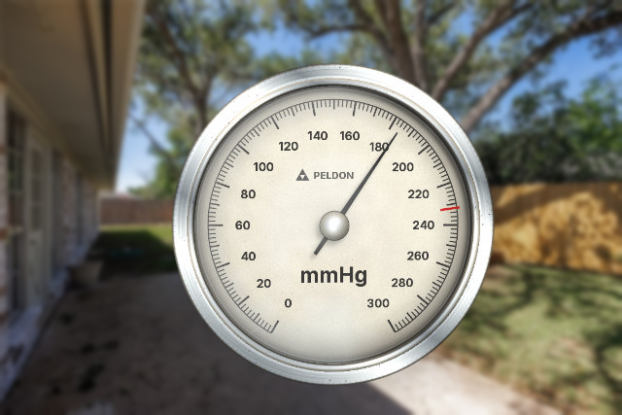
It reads value=184 unit=mmHg
